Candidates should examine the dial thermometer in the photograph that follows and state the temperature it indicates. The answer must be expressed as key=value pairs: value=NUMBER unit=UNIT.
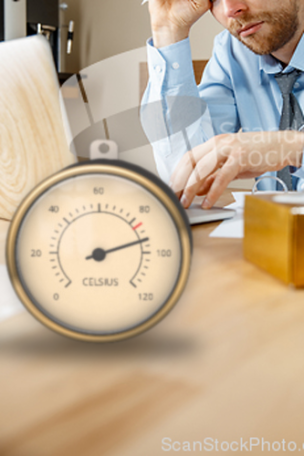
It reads value=92 unit=°C
